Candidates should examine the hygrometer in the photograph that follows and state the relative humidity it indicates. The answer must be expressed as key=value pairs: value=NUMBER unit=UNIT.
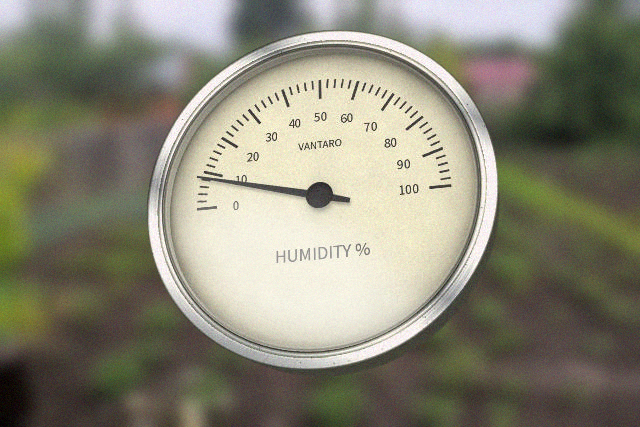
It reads value=8 unit=%
